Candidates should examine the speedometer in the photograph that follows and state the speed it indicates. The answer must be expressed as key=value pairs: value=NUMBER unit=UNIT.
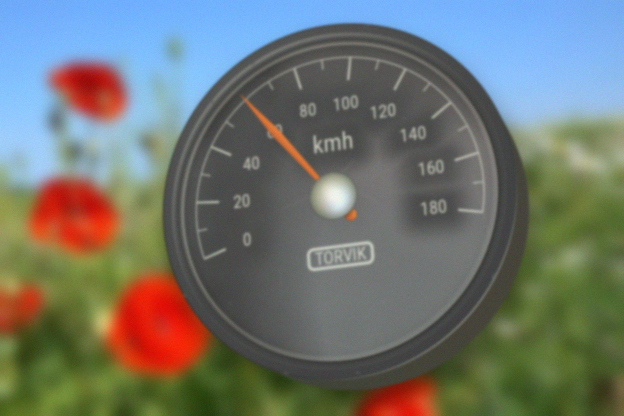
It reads value=60 unit=km/h
